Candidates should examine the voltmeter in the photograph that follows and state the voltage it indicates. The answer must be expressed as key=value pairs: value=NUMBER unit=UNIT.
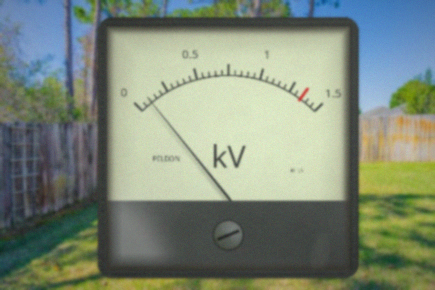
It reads value=0.1 unit=kV
